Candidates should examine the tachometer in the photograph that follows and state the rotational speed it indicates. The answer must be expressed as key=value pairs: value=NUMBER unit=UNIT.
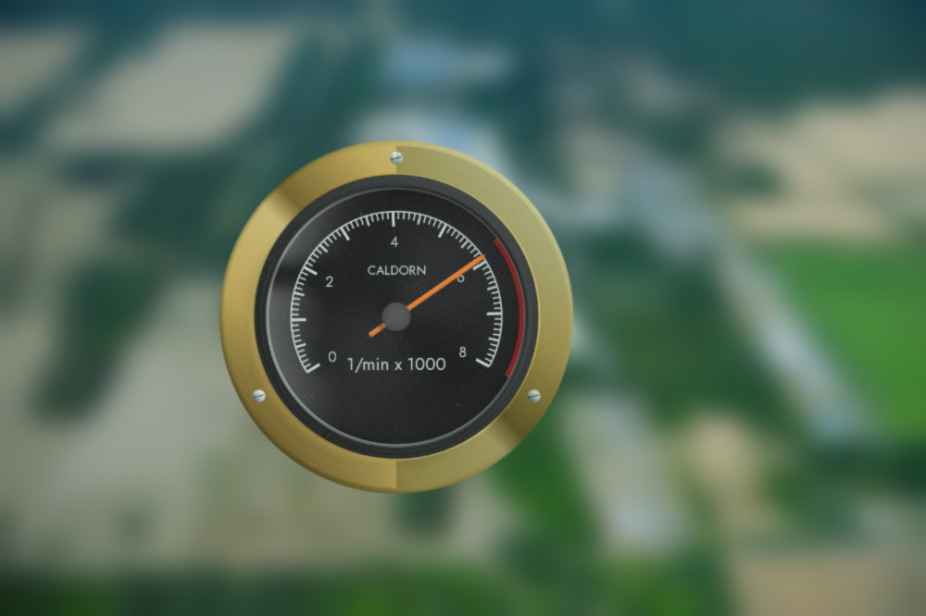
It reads value=5900 unit=rpm
